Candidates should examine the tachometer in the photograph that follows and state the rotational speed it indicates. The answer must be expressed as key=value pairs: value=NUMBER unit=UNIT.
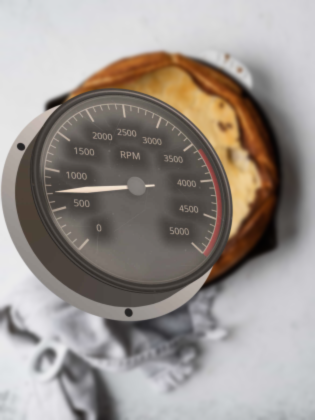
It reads value=700 unit=rpm
